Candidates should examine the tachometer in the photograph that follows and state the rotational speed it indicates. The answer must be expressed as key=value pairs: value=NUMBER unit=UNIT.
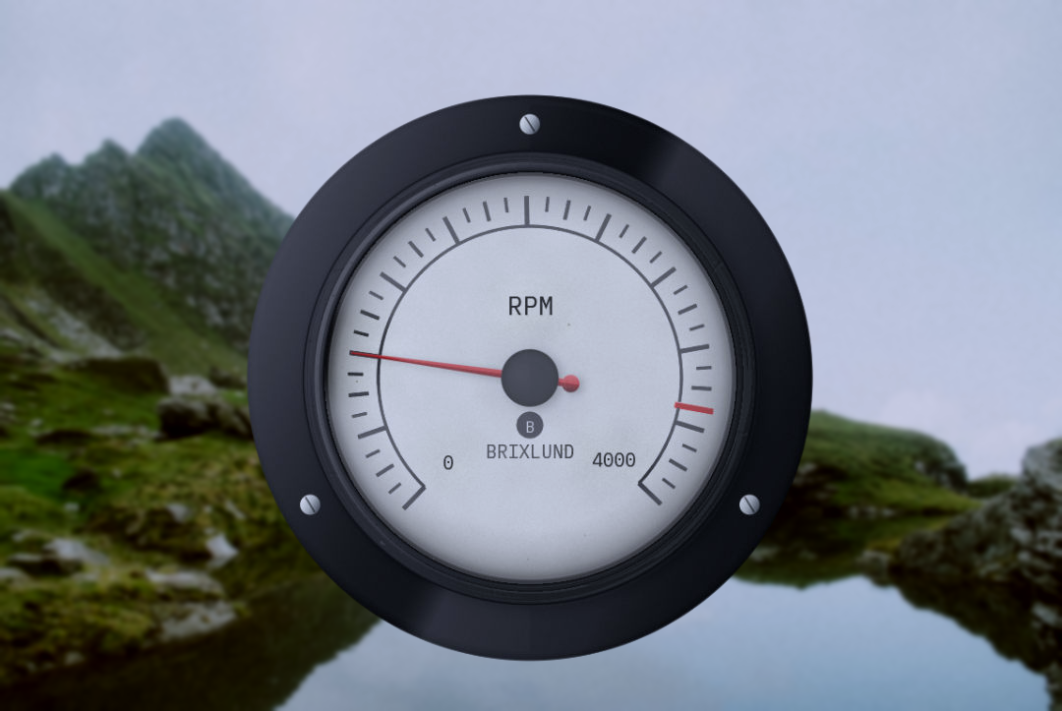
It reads value=800 unit=rpm
